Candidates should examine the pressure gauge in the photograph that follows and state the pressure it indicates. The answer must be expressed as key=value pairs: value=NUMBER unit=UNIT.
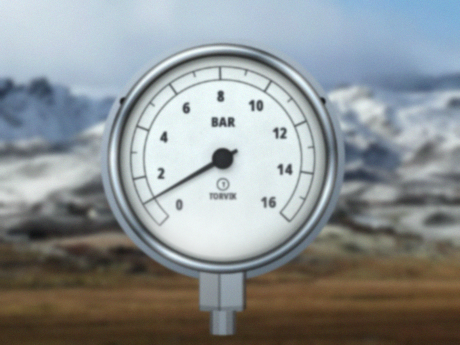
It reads value=1 unit=bar
